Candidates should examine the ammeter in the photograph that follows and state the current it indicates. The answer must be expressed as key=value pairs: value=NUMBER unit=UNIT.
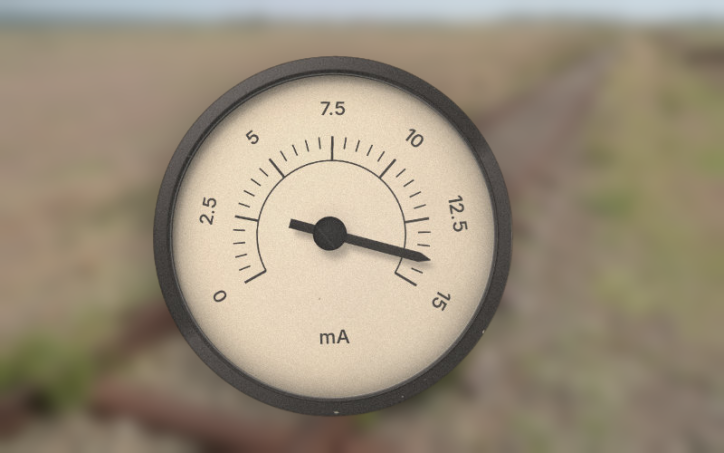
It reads value=14 unit=mA
